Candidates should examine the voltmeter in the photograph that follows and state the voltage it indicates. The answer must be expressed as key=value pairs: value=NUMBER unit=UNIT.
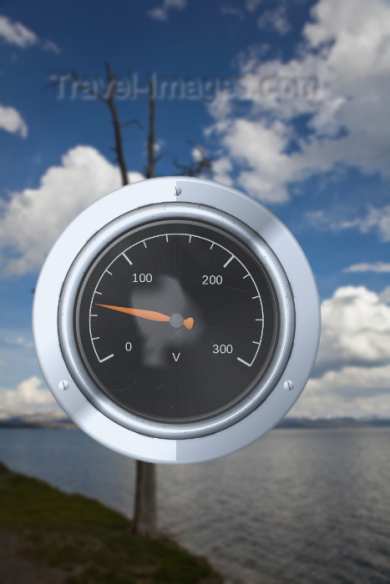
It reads value=50 unit=V
